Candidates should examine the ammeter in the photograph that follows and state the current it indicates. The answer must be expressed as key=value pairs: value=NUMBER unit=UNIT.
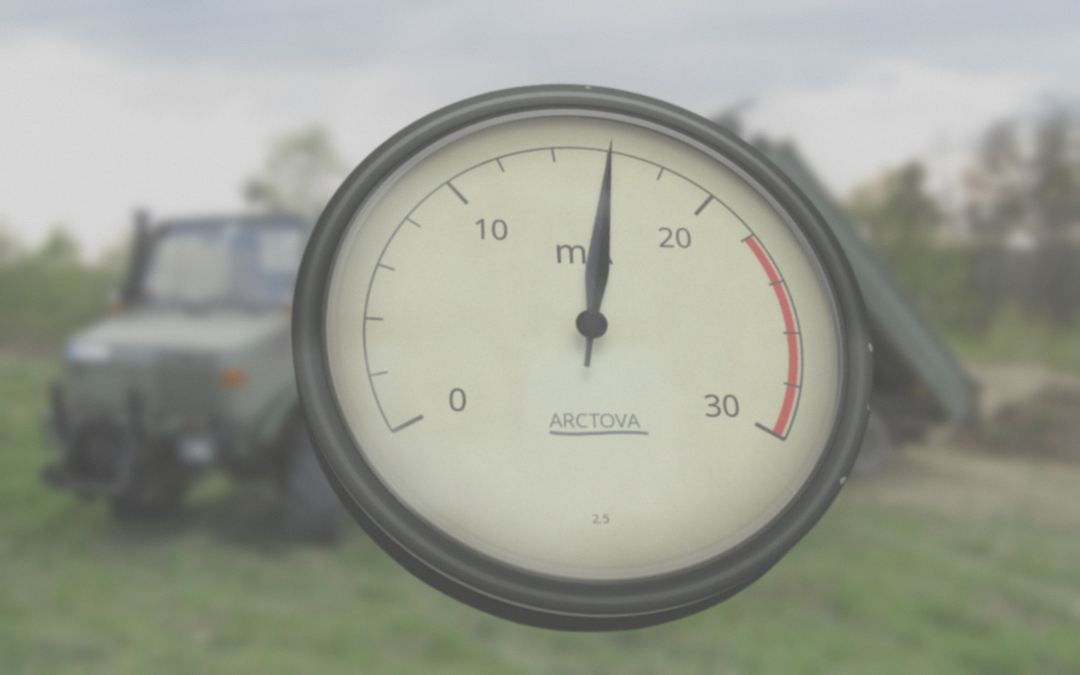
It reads value=16 unit=mA
